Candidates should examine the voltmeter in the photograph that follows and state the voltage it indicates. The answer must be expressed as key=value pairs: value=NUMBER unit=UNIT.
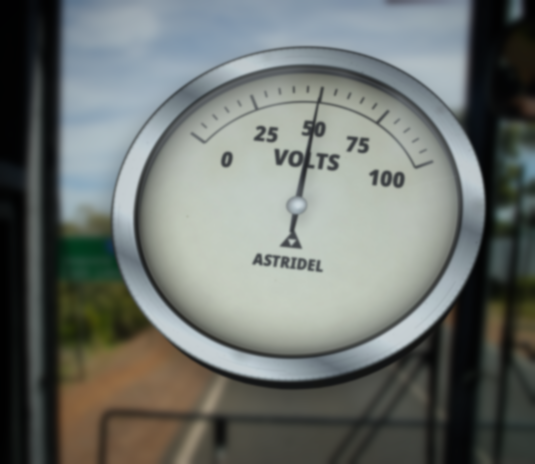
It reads value=50 unit=V
